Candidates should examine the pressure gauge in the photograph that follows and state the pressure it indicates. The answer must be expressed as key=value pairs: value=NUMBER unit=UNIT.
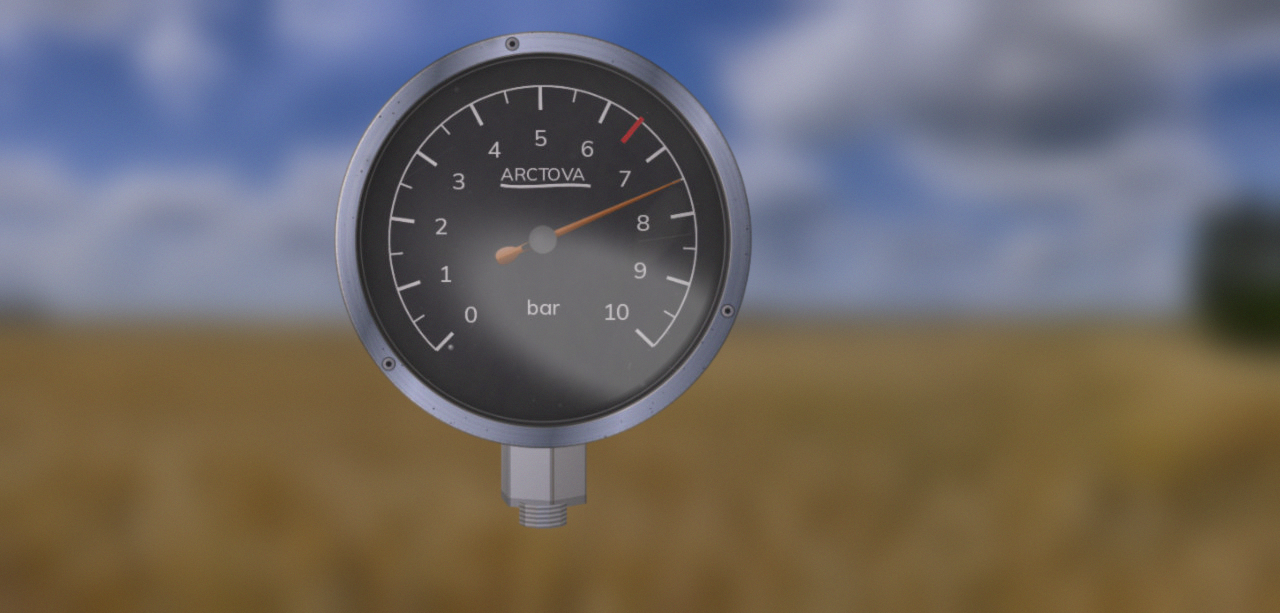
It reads value=7.5 unit=bar
